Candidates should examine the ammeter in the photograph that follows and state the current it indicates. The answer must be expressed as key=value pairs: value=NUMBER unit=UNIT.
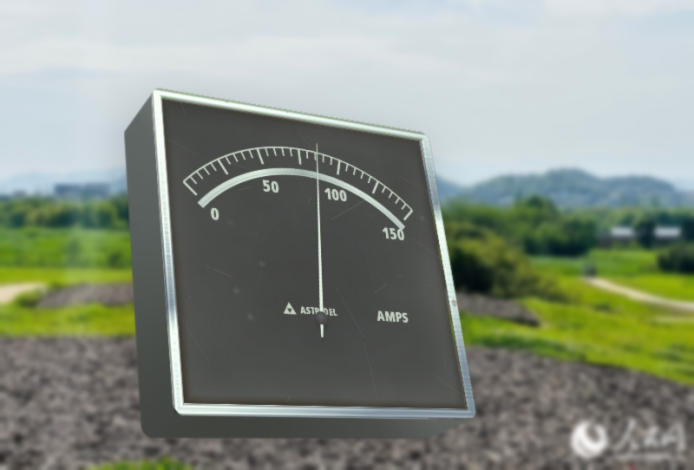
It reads value=85 unit=A
